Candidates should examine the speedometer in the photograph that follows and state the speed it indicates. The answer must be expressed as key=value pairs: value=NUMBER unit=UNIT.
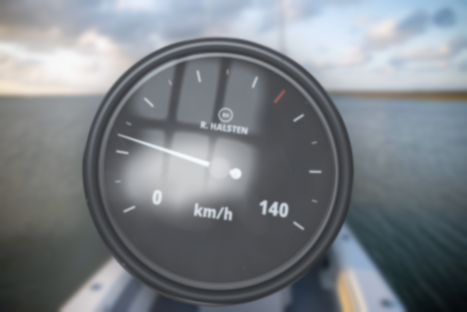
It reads value=25 unit=km/h
